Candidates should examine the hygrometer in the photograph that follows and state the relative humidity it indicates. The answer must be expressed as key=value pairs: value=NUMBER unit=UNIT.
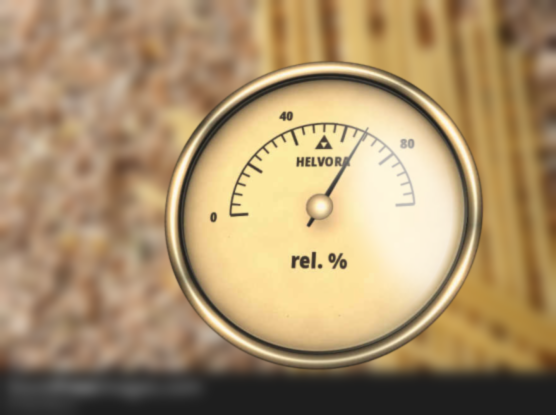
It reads value=68 unit=%
